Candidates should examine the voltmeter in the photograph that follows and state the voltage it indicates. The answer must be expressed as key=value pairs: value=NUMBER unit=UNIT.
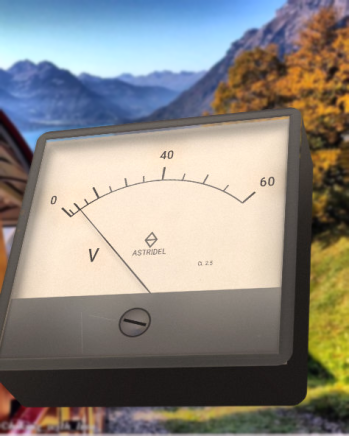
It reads value=10 unit=V
